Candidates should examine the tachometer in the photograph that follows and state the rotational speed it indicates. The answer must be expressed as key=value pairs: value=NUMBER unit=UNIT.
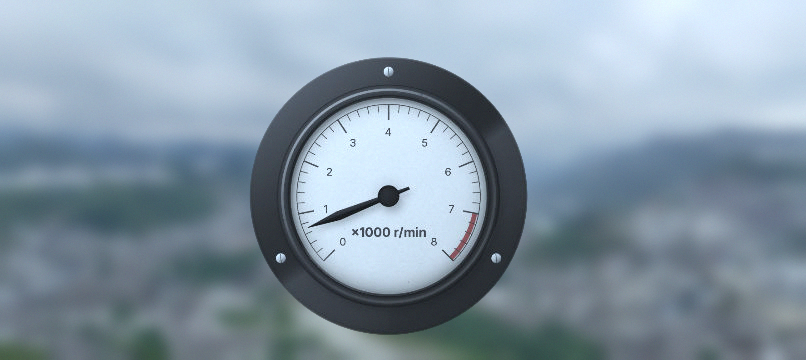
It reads value=700 unit=rpm
